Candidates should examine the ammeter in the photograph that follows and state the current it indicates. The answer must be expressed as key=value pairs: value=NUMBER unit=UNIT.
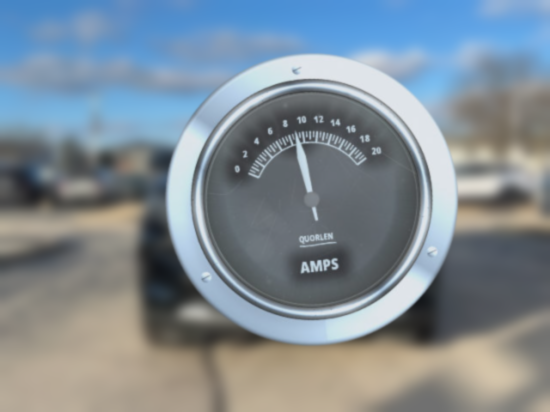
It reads value=9 unit=A
